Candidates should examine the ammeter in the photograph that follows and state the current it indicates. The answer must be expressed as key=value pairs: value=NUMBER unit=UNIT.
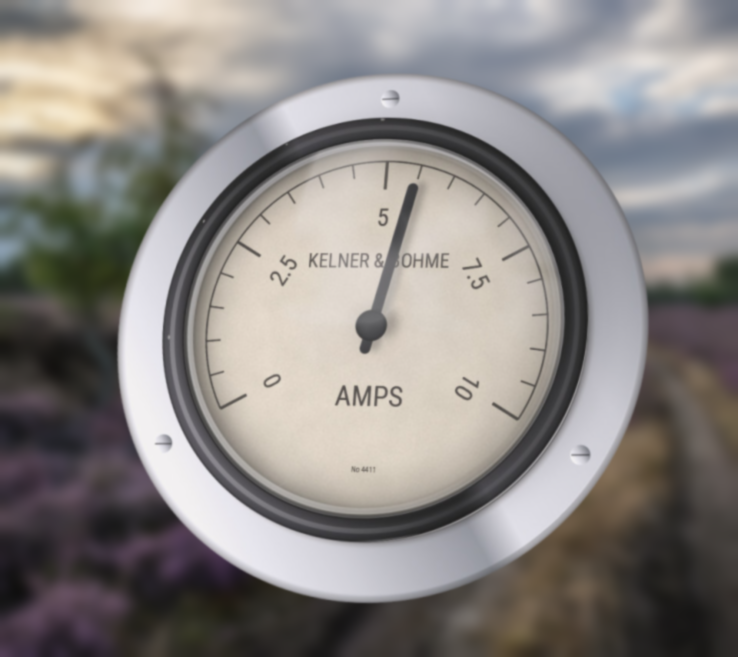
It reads value=5.5 unit=A
